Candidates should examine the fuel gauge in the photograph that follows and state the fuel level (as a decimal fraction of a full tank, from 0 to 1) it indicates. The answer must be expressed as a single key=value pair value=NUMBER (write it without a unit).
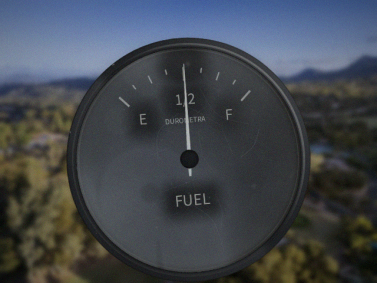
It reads value=0.5
